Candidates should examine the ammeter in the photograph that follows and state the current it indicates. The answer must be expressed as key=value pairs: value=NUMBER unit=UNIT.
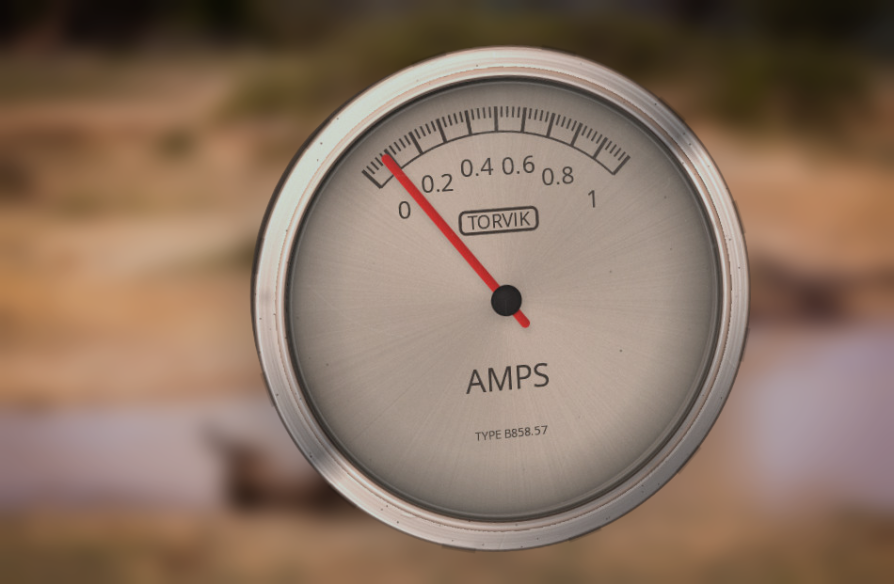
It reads value=0.08 unit=A
